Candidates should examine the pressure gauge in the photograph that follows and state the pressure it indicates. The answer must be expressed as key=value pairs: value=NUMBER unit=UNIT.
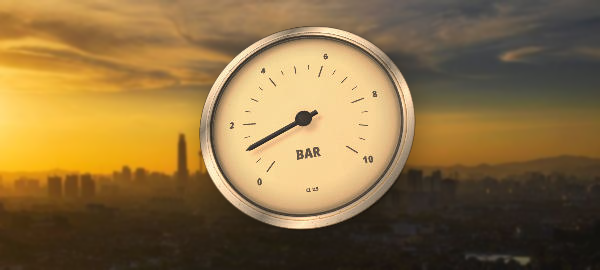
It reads value=1 unit=bar
